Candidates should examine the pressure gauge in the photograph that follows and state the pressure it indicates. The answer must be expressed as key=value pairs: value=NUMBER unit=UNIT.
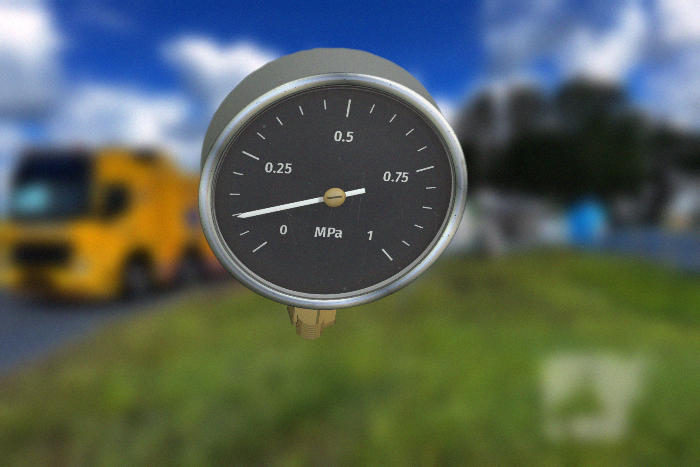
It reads value=0.1 unit=MPa
